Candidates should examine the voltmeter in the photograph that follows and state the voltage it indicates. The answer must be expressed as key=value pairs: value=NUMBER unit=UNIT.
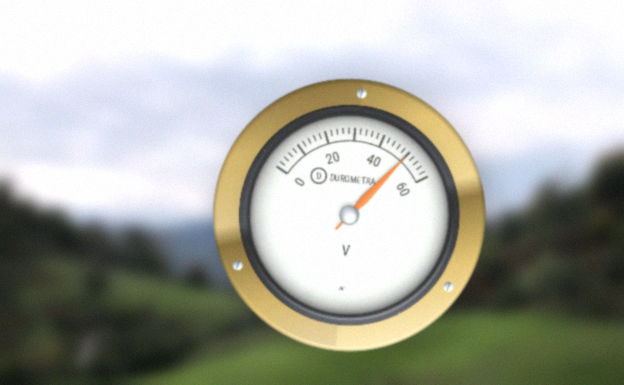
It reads value=50 unit=V
